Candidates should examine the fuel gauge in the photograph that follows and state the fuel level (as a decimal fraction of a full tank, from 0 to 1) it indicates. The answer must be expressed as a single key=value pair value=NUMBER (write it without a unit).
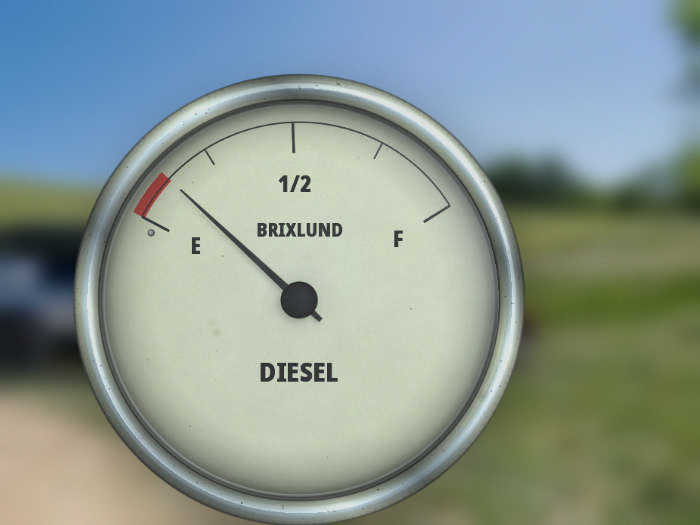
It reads value=0.125
